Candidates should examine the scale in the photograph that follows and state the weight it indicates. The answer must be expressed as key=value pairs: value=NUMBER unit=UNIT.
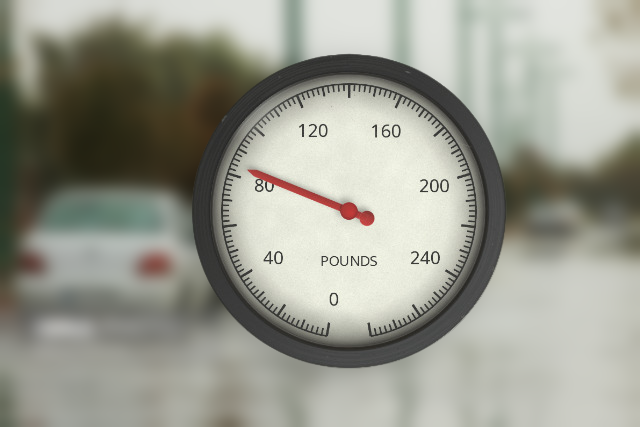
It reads value=84 unit=lb
